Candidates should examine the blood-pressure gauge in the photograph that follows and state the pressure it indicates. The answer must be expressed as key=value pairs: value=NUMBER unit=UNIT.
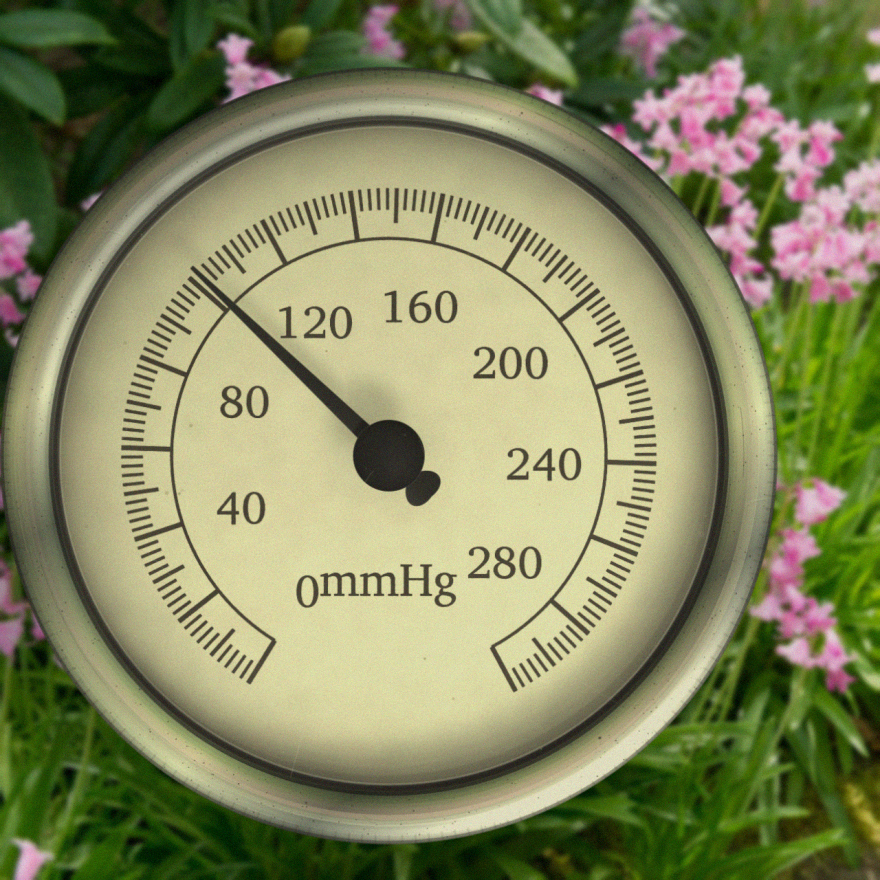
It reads value=102 unit=mmHg
